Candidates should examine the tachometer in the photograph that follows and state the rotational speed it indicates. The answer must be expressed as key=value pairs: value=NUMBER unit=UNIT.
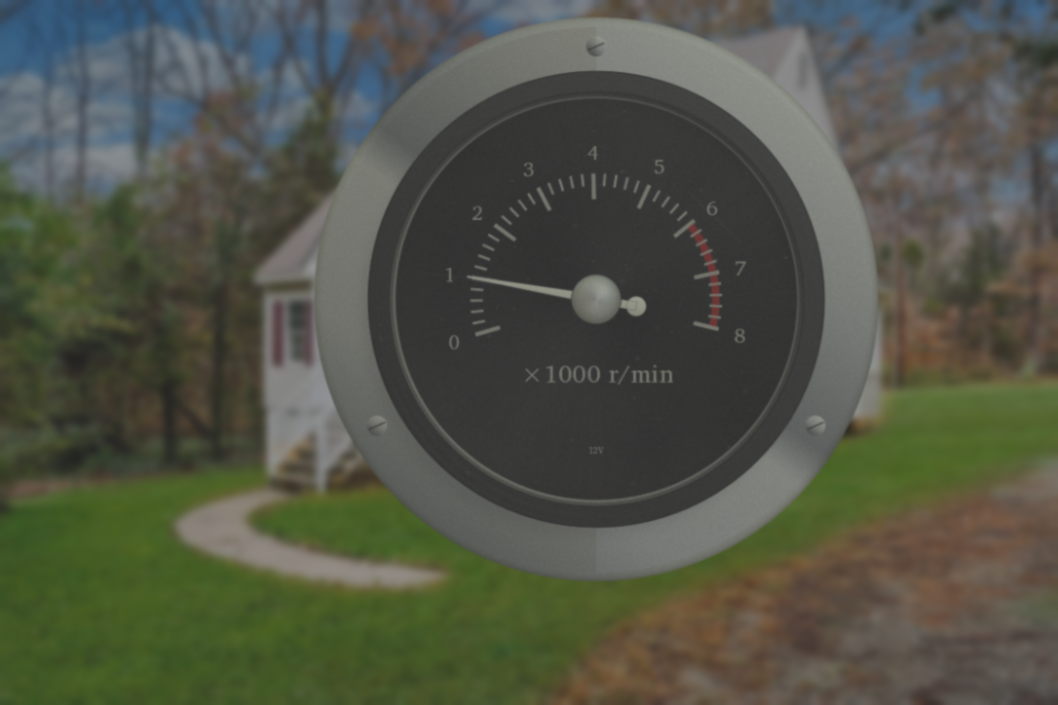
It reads value=1000 unit=rpm
